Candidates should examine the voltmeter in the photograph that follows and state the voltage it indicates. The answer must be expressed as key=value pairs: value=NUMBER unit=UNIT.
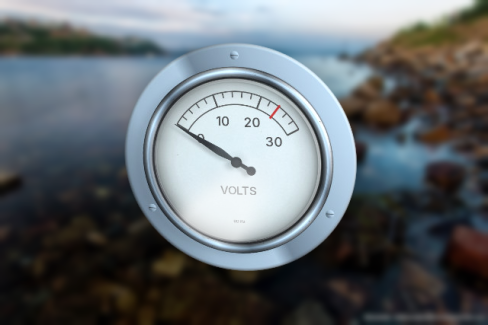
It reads value=0 unit=V
